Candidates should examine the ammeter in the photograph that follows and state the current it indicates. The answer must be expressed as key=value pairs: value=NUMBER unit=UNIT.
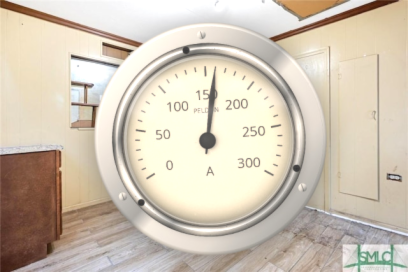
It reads value=160 unit=A
